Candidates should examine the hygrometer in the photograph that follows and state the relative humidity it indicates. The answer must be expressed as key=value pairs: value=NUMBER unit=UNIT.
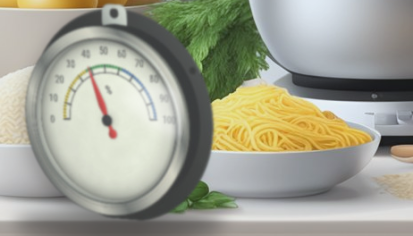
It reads value=40 unit=%
